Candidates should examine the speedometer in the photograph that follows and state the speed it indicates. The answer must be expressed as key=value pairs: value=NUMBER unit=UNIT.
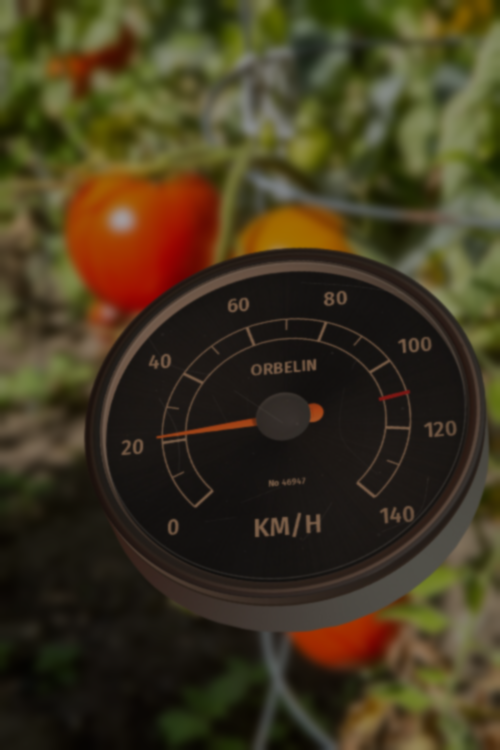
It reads value=20 unit=km/h
